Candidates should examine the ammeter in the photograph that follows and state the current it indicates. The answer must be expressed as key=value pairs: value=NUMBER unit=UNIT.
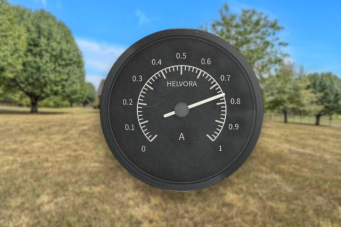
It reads value=0.76 unit=A
